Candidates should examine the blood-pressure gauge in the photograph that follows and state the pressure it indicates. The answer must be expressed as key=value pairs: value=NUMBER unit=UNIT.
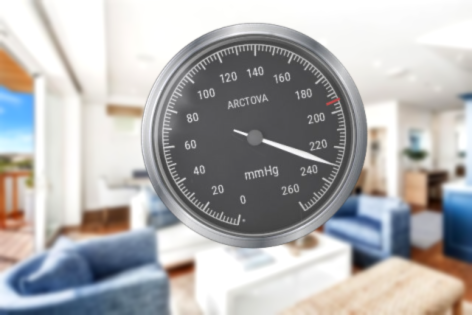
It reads value=230 unit=mmHg
